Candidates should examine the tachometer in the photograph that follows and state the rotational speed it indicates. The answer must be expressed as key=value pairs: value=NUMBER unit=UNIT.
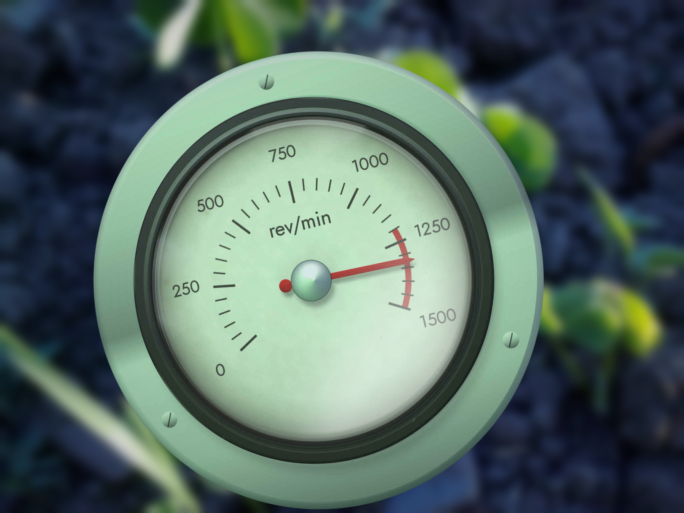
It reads value=1325 unit=rpm
